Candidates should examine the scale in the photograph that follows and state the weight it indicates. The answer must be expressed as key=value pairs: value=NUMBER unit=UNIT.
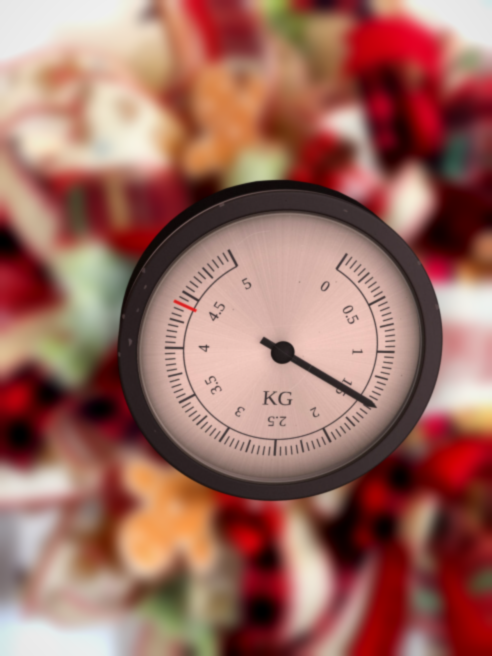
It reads value=1.5 unit=kg
